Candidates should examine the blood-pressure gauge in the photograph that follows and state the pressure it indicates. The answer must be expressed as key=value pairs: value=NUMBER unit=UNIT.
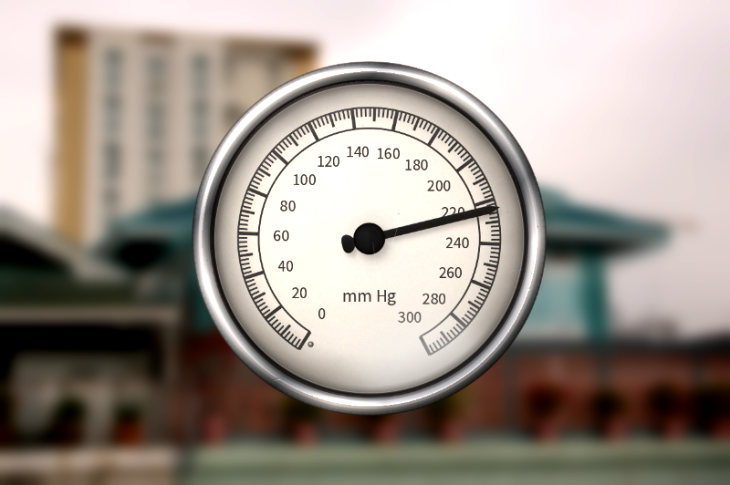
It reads value=224 unit=mmHg
